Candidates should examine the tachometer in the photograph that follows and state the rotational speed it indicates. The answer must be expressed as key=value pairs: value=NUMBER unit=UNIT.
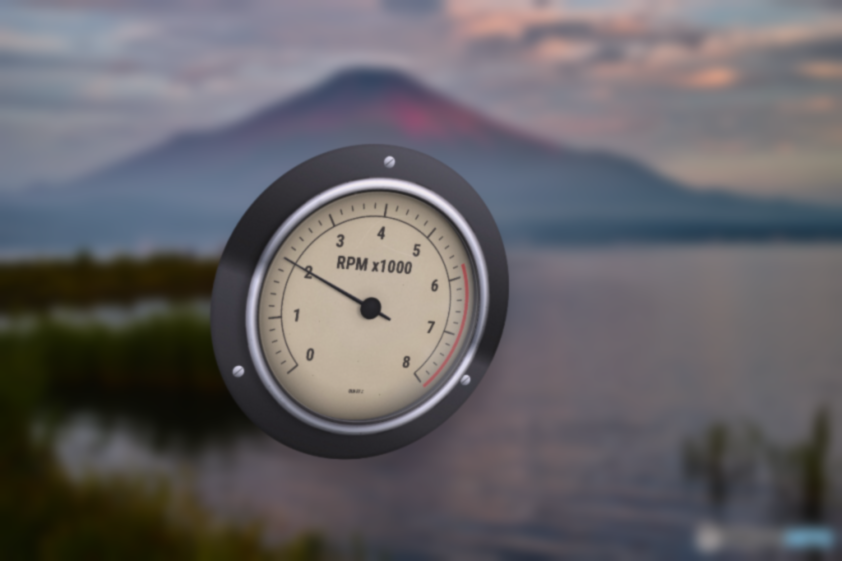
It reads value=2000 unit=rpm
